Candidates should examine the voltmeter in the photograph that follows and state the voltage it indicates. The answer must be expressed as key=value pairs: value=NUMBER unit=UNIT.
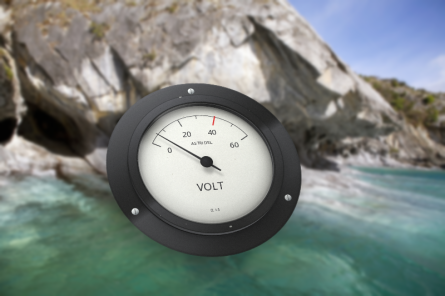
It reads value=5 unit=V
